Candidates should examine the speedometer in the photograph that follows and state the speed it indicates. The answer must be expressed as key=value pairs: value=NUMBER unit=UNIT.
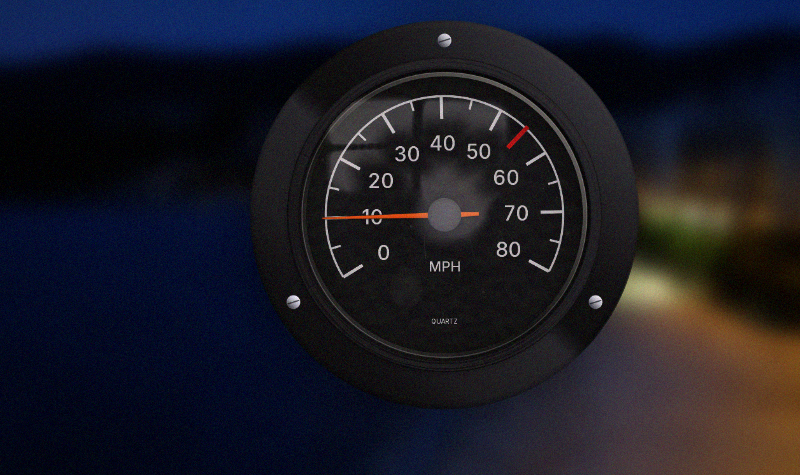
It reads value=10 unit=mph
